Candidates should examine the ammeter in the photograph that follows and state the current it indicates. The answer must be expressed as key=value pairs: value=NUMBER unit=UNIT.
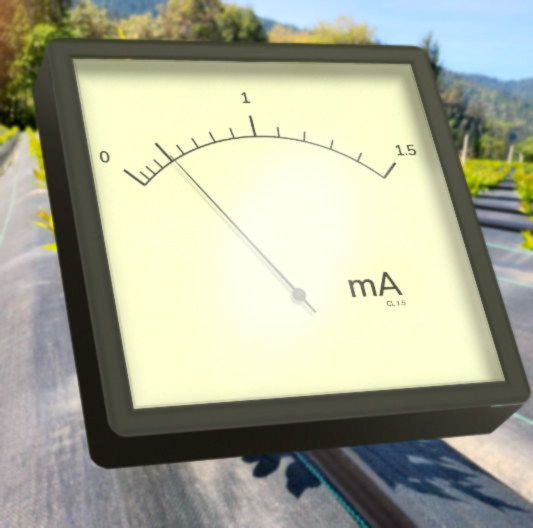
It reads value=0.5 unit=mA
